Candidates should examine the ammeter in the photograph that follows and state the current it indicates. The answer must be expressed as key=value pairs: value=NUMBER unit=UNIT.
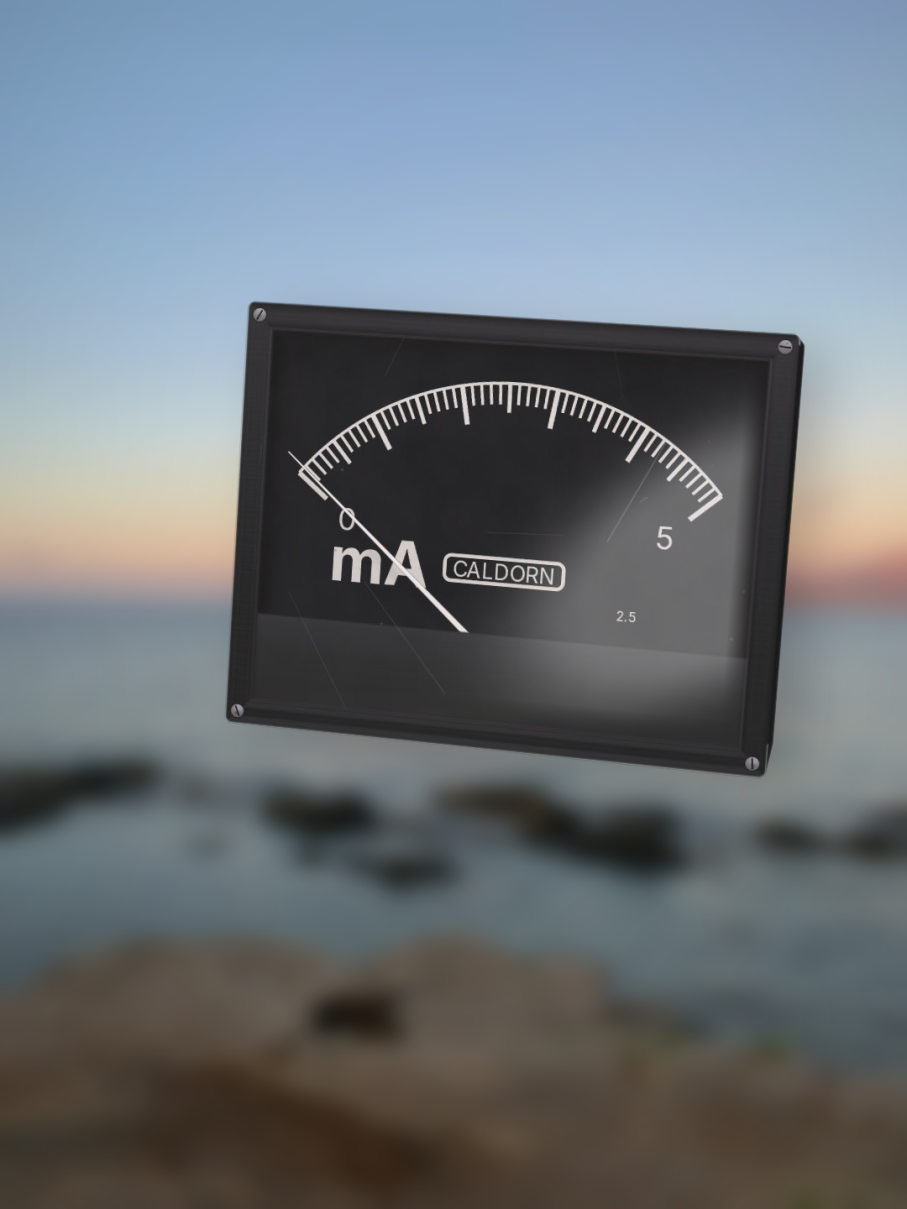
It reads value=0.1 unit=mA
